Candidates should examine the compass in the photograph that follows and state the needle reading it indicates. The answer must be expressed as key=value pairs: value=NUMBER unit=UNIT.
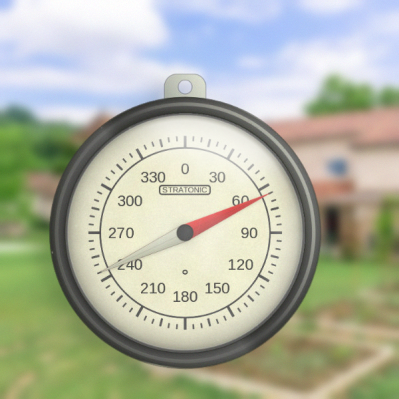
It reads value=65 unit=°
